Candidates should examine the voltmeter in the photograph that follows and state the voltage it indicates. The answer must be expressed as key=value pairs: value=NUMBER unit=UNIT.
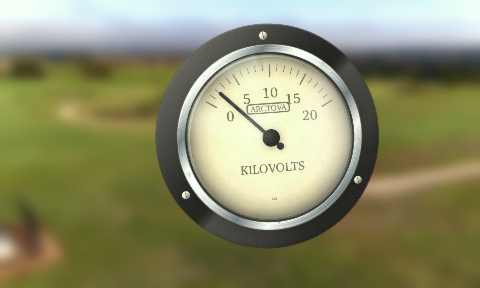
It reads value=2 unit=kV
